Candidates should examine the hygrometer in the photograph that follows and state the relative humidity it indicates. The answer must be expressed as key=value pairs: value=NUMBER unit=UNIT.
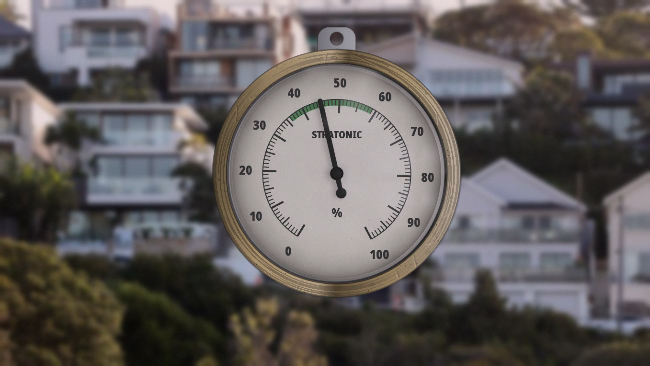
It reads value=45 unit=%
